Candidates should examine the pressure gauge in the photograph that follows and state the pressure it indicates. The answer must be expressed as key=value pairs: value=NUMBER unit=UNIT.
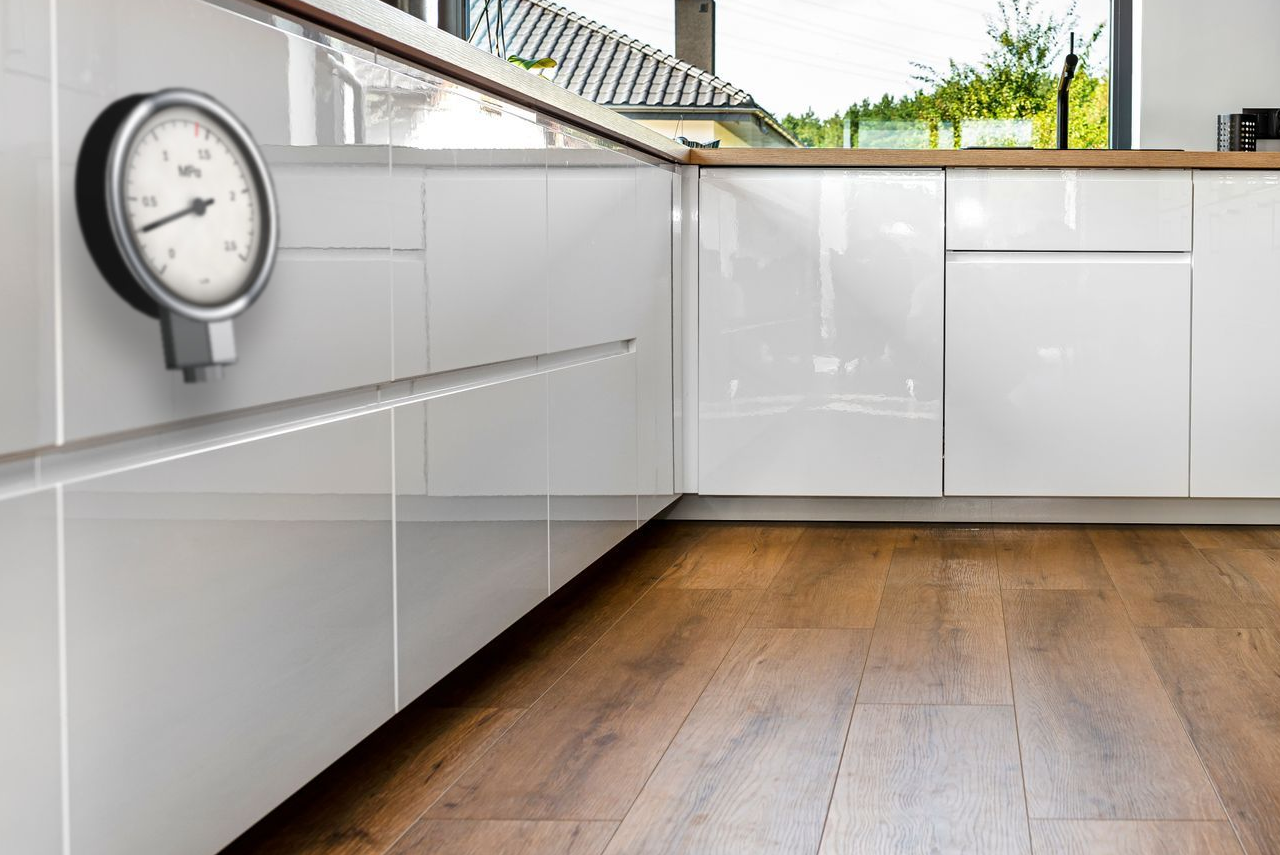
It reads value=0.3 unit=MPa
